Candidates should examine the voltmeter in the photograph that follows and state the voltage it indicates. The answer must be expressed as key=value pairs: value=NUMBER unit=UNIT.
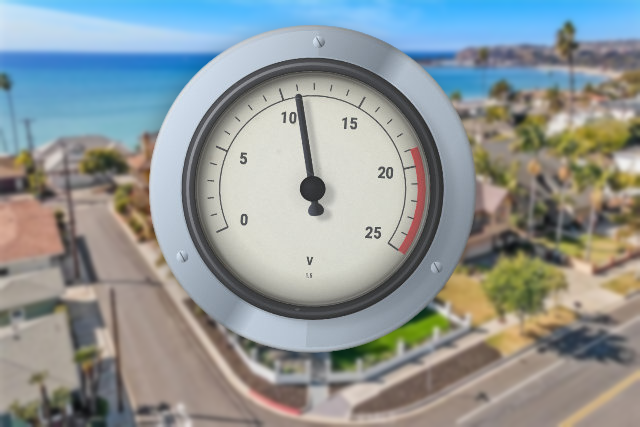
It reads value=11 unit=V
